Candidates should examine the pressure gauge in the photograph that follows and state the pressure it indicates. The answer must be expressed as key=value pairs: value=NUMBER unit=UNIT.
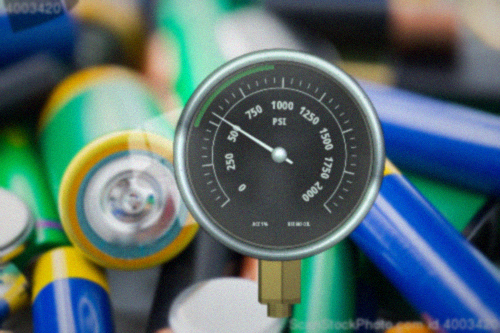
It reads value=550 unit=psi
